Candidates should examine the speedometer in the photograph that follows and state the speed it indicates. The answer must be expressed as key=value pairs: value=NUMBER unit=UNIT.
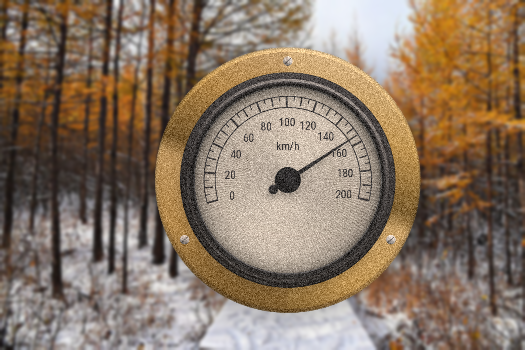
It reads value=155 unit=km/h
